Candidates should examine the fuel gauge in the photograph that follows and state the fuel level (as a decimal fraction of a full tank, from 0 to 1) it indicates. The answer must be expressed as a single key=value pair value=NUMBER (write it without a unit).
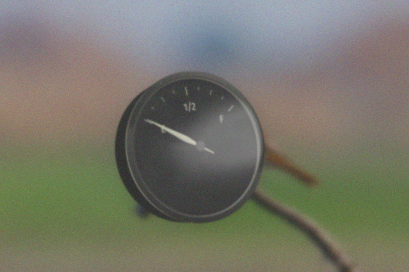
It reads value=0
